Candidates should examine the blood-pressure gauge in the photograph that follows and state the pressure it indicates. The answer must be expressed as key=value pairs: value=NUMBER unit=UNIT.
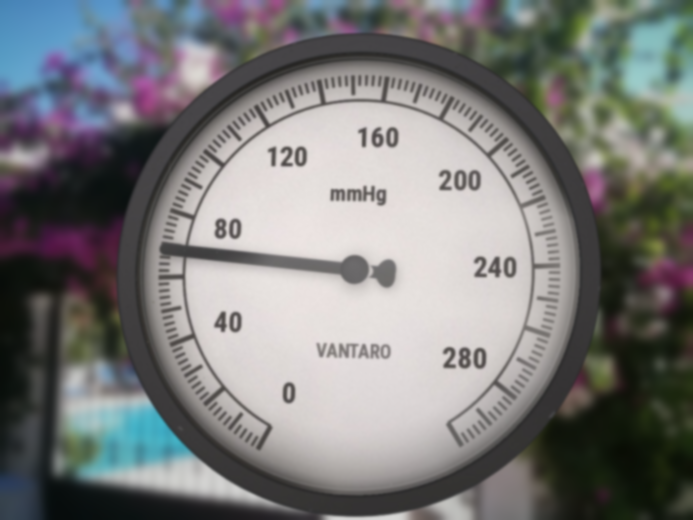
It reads value=68 unit=mmHg
